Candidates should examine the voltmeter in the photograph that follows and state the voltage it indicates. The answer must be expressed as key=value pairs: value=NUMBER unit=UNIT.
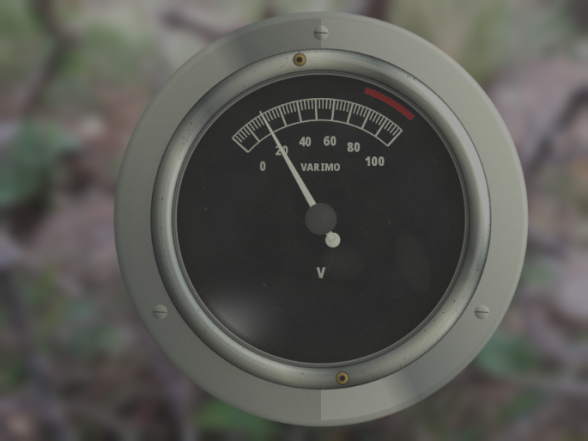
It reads value=20 unit=V
